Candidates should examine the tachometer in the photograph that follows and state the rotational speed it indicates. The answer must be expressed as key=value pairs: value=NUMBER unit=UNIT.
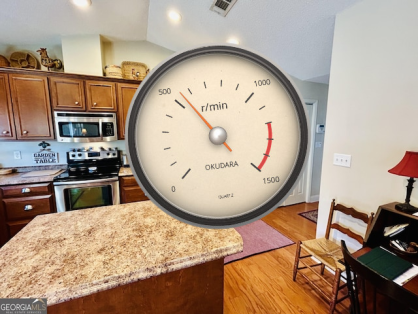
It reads value=550 unit=rpm
